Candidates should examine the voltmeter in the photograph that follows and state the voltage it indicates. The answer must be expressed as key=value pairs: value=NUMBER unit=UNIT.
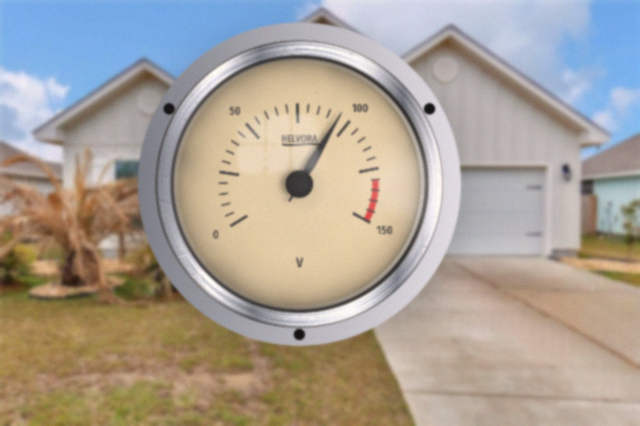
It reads value=95 unit=V
